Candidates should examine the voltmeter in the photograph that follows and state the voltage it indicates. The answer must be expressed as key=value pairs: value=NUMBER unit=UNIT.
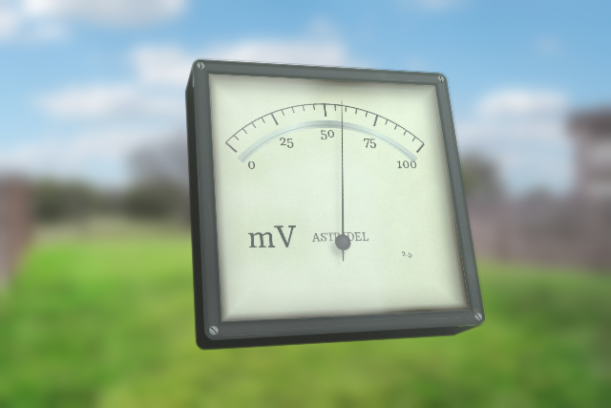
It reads value=57.5 unit=mV
